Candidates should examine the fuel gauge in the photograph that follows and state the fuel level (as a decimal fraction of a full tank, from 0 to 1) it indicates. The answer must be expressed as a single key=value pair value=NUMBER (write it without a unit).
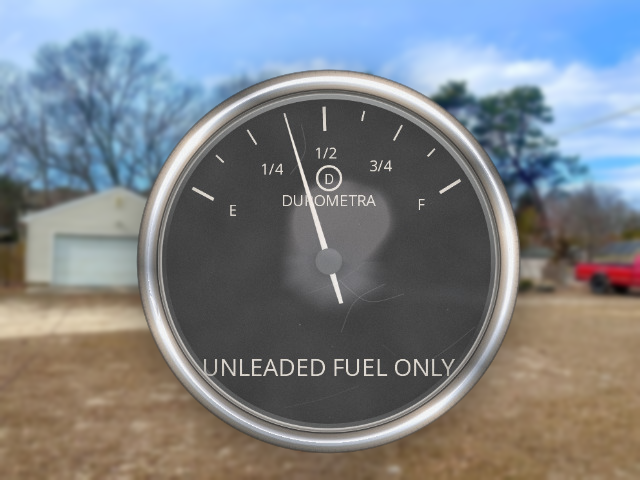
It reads value=0.375
